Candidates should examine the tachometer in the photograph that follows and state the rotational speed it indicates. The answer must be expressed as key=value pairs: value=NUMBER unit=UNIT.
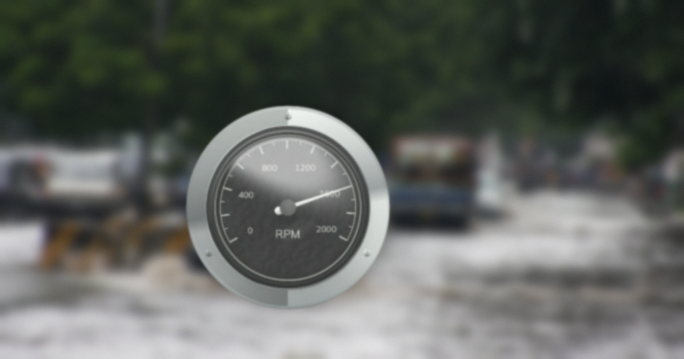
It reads value=1600 unit=rpm
